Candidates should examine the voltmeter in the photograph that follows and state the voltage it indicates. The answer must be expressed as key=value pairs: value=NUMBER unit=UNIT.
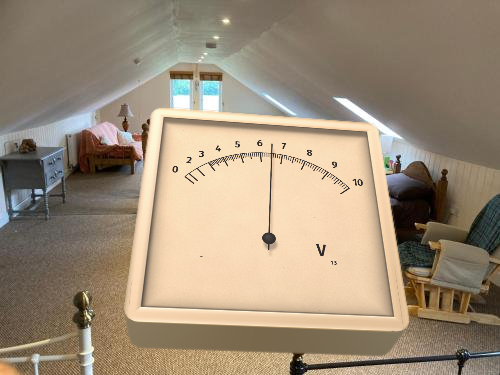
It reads value=6.5 unit=V
